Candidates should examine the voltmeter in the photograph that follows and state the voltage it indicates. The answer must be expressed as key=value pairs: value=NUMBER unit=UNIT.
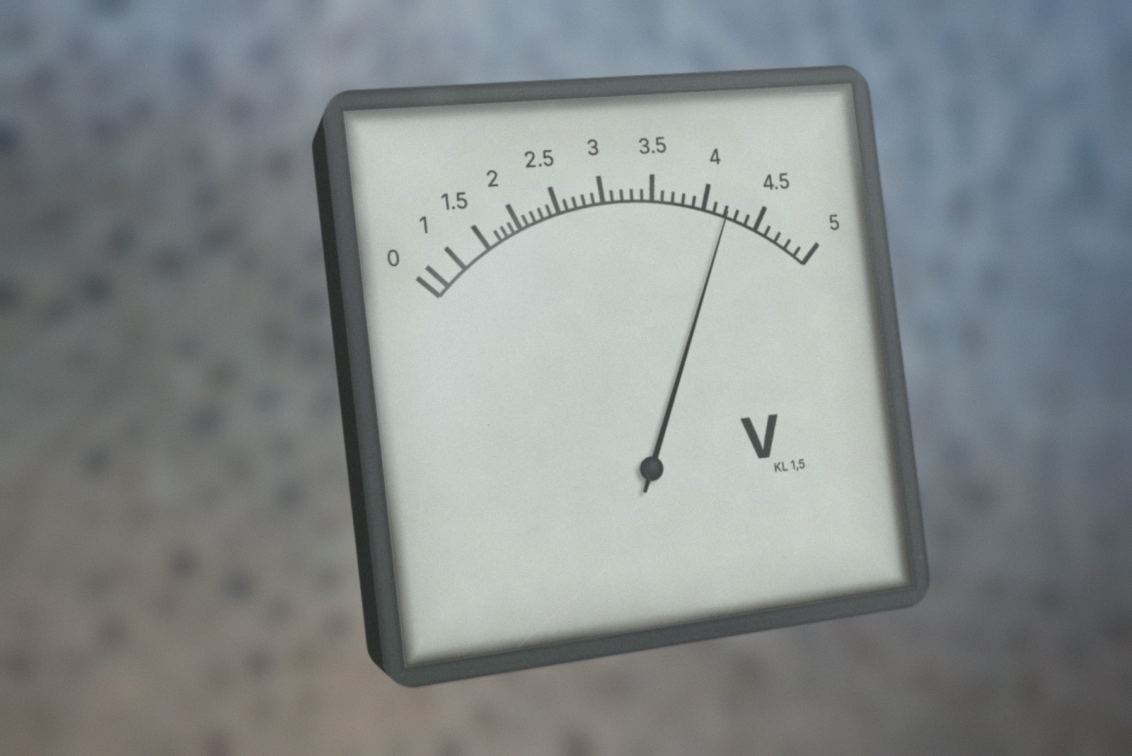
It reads value=4.2 unit=V
